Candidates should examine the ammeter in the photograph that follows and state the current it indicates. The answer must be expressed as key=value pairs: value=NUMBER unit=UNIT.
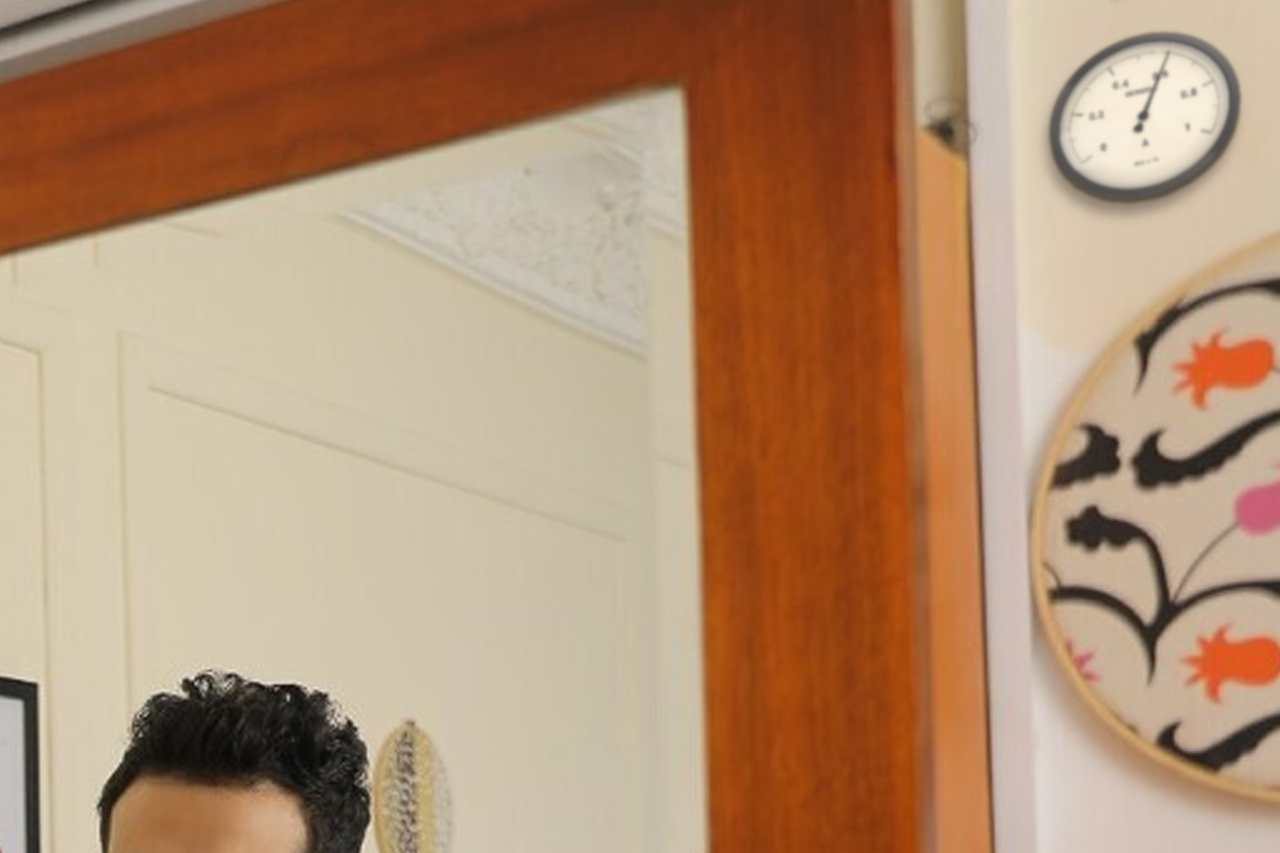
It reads value=0.6 unit=A
